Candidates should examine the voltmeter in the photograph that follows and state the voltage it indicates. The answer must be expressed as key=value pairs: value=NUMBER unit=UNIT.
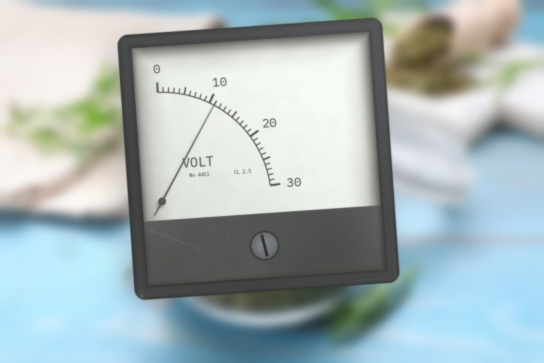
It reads value=11 unit=V
